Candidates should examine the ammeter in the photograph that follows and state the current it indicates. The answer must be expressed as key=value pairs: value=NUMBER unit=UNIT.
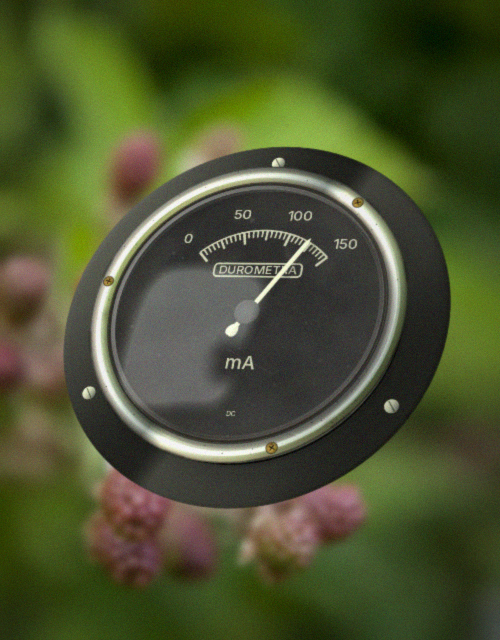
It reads value=125 unit=mA
